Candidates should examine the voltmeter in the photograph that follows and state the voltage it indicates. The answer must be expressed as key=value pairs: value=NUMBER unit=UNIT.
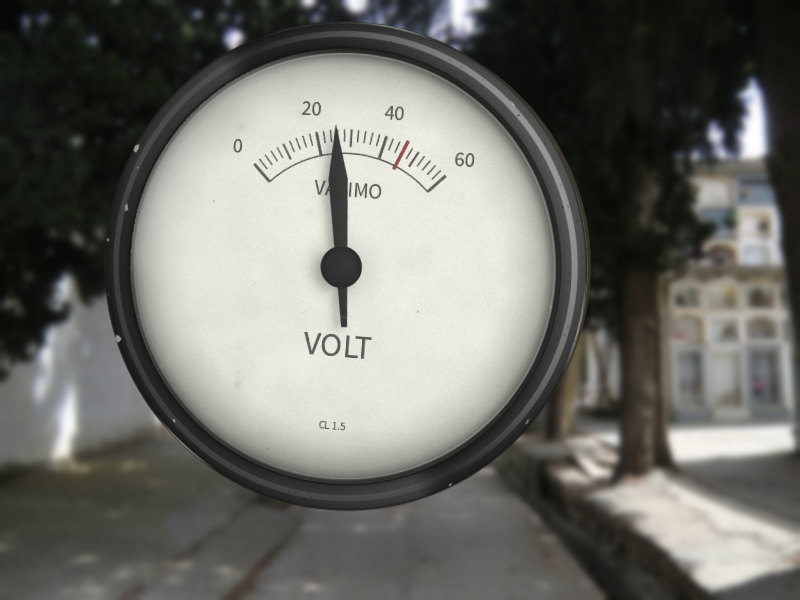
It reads value=26 unit=V
